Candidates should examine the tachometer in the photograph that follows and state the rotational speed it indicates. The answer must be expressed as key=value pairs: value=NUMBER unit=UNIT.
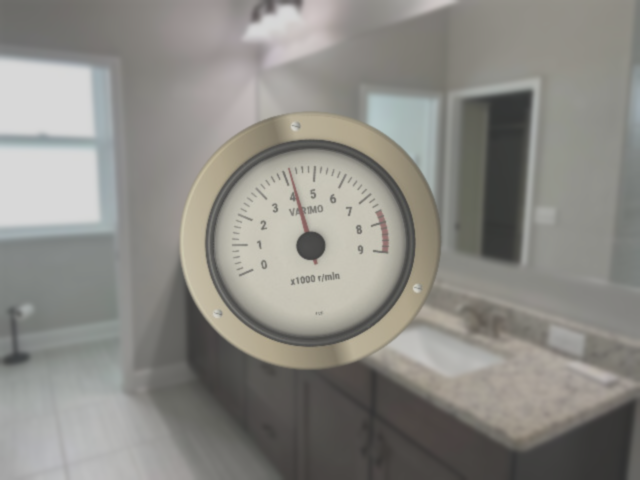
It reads value=4200 unit=rpm
